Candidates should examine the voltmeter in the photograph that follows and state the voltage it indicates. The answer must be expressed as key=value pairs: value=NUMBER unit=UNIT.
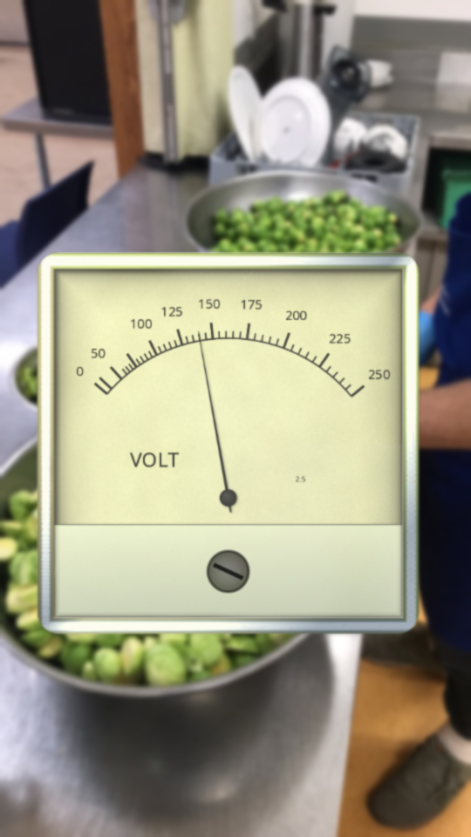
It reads value=140 unit=V
